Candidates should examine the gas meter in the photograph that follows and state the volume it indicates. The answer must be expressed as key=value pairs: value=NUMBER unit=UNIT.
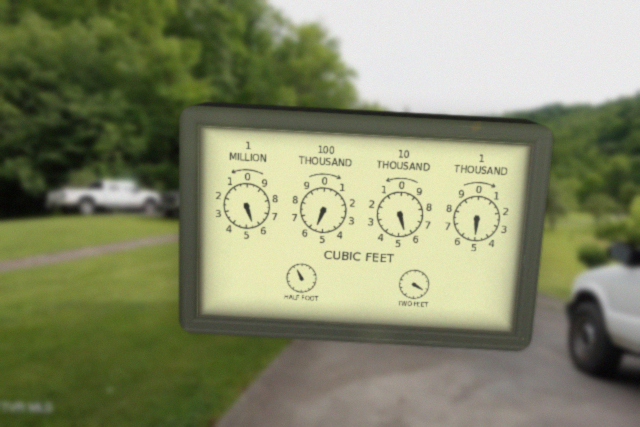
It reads value=555500 unit=ft³
